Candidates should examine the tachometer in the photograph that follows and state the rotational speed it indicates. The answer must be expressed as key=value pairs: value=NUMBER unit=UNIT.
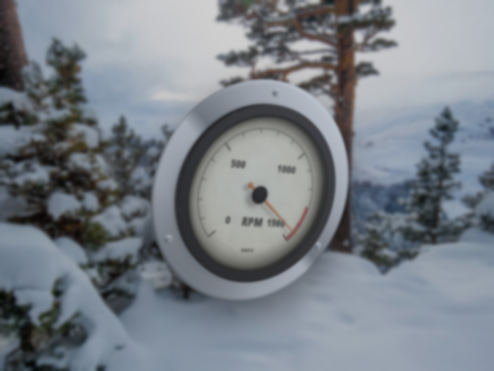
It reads value=1450 unit=rpm
